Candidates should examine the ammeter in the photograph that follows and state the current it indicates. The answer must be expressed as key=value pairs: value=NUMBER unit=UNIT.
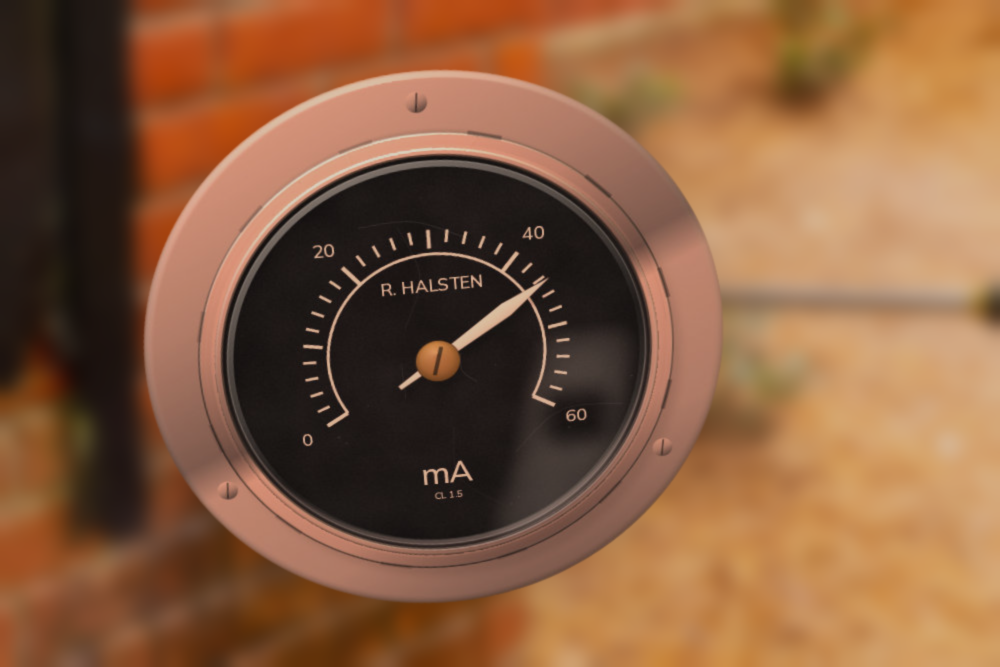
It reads value=44 unit=mA
